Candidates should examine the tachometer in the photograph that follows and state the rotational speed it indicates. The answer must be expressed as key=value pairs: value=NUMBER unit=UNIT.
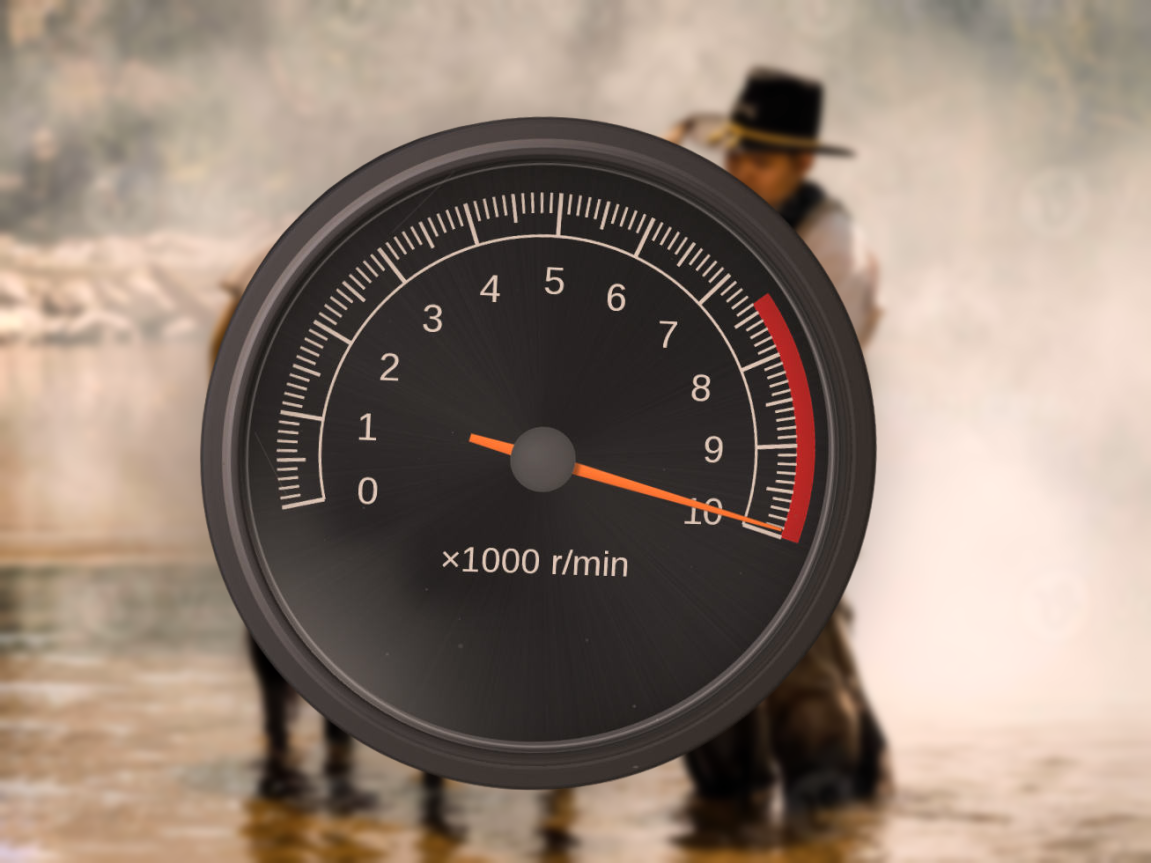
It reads value=9900 unit=rpm
